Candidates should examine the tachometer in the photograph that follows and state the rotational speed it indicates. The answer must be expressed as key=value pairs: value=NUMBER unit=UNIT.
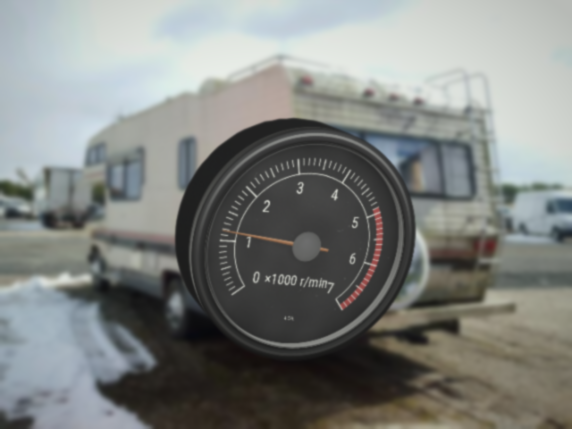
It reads value=1200 unit=rpm
